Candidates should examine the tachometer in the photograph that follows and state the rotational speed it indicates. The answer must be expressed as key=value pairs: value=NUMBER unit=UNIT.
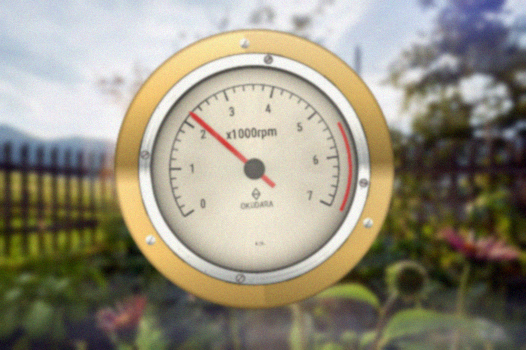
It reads value=2200 unit=rpm
